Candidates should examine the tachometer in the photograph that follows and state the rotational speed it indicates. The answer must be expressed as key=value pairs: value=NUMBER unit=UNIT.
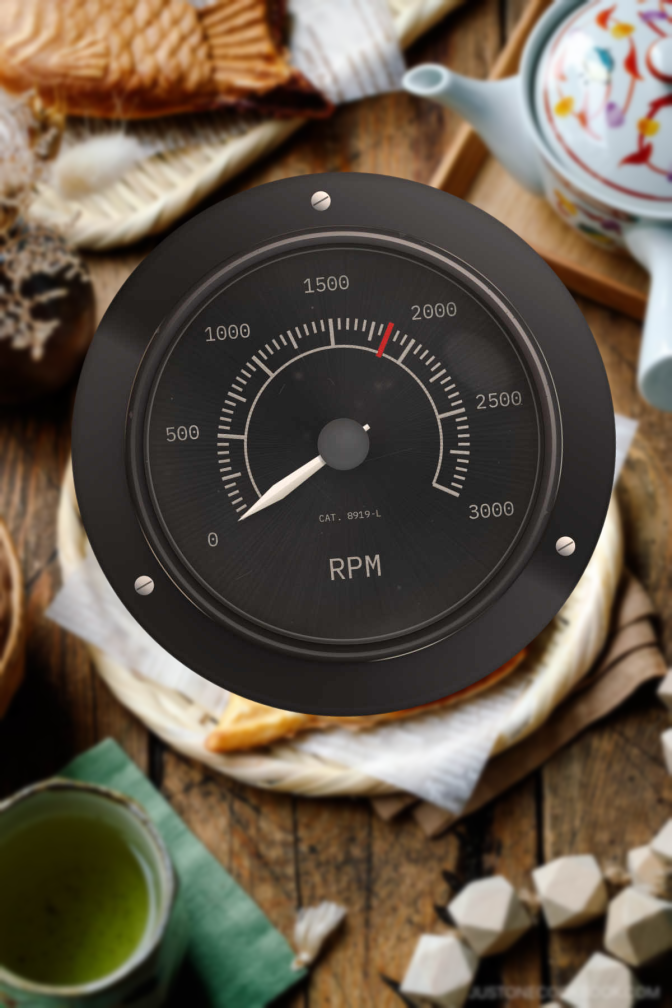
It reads value=0 unit=rpm
